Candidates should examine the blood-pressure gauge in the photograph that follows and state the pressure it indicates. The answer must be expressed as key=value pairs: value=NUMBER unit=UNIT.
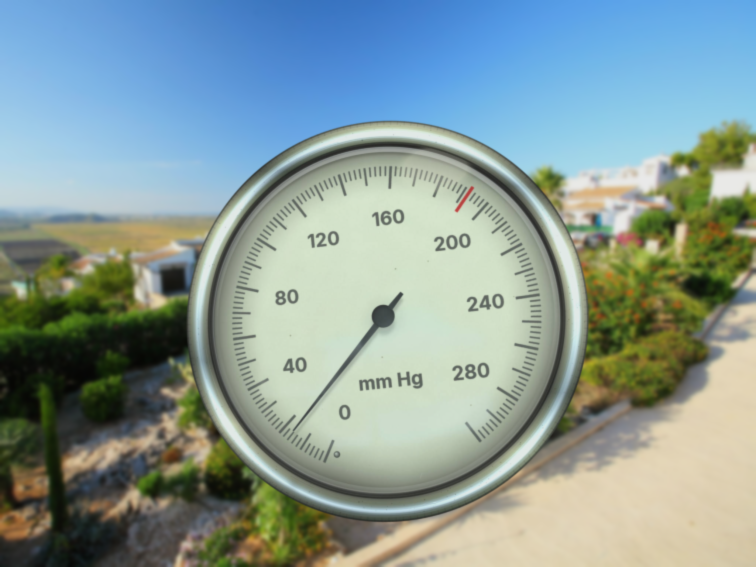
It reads value=16 unit=mmHg
